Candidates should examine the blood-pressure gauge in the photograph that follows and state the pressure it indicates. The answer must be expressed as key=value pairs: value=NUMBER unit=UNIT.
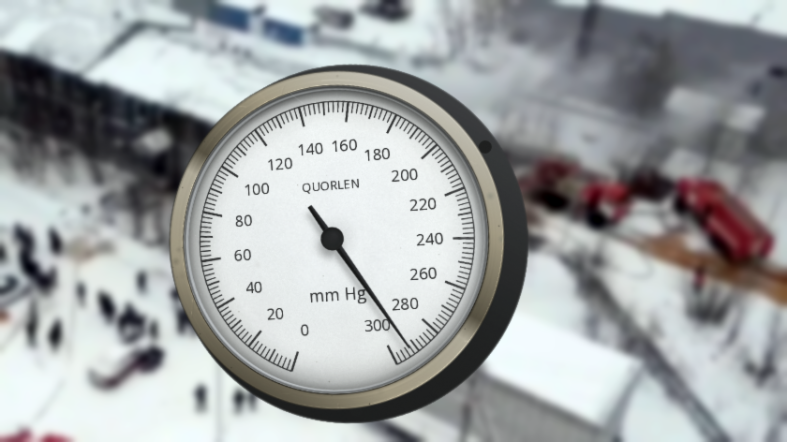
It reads value=292 unit=mmHg
